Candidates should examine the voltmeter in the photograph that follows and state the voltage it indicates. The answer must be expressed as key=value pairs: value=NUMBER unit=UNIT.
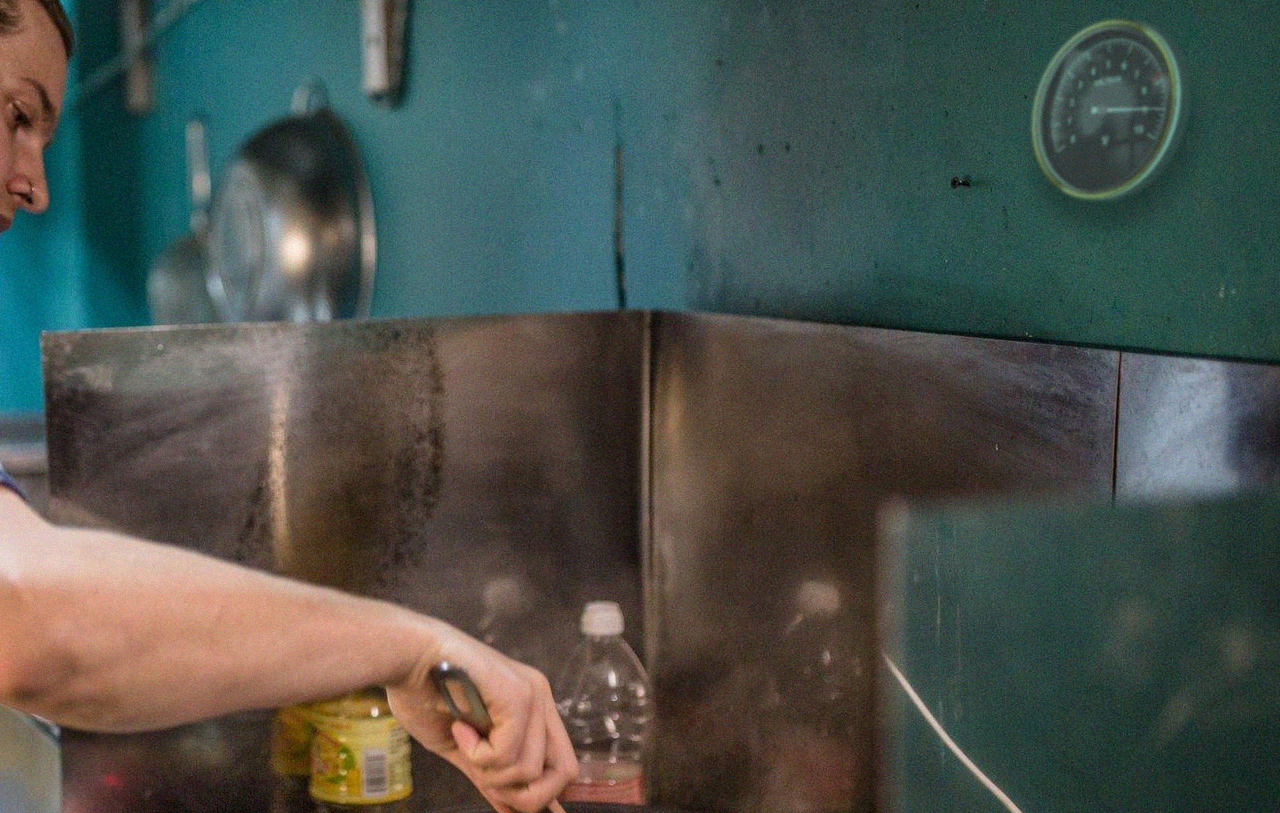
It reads value=9 unit=V
